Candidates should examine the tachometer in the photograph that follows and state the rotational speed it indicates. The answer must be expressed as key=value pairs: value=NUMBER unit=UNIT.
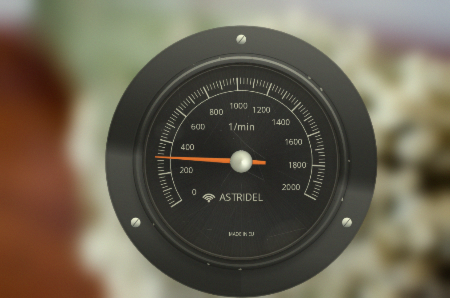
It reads value=300 unit=rpm
